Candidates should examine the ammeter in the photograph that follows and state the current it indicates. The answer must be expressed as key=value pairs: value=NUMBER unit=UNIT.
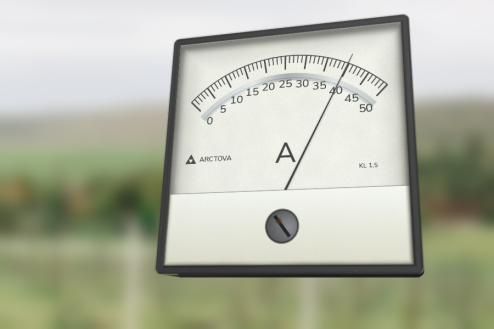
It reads value=40 unit=A
